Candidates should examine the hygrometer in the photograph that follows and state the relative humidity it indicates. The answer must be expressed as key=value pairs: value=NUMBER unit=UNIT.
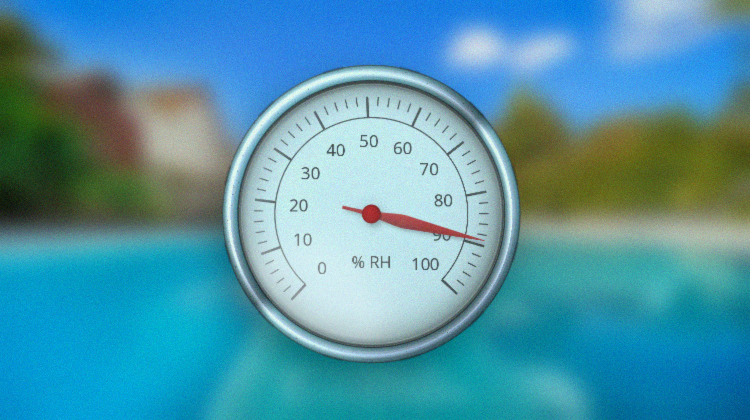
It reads value=89 unit=%
